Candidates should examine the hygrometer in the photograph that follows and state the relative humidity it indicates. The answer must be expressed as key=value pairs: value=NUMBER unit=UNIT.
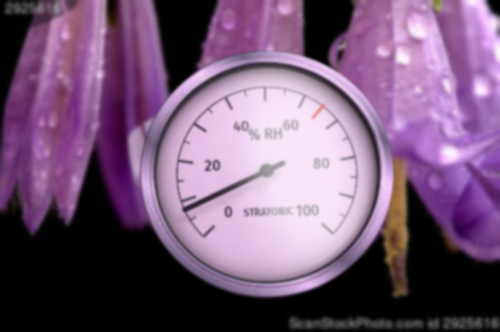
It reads value=7.5 unit=%
